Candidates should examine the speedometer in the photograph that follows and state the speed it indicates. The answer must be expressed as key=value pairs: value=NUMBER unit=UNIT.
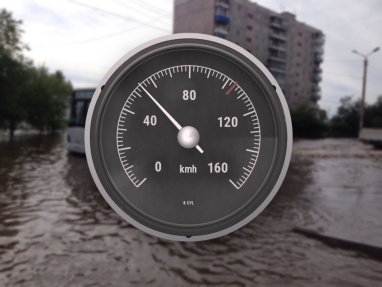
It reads value=54 unit=km/h
